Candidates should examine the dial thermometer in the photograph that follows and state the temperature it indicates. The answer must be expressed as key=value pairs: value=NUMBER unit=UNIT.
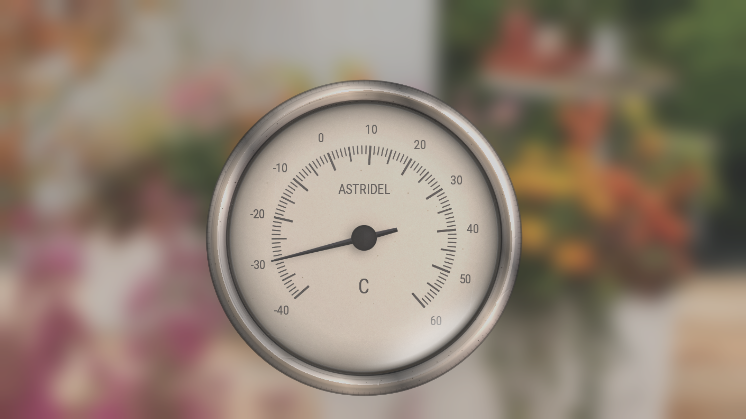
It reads value=-30 unit=°C
